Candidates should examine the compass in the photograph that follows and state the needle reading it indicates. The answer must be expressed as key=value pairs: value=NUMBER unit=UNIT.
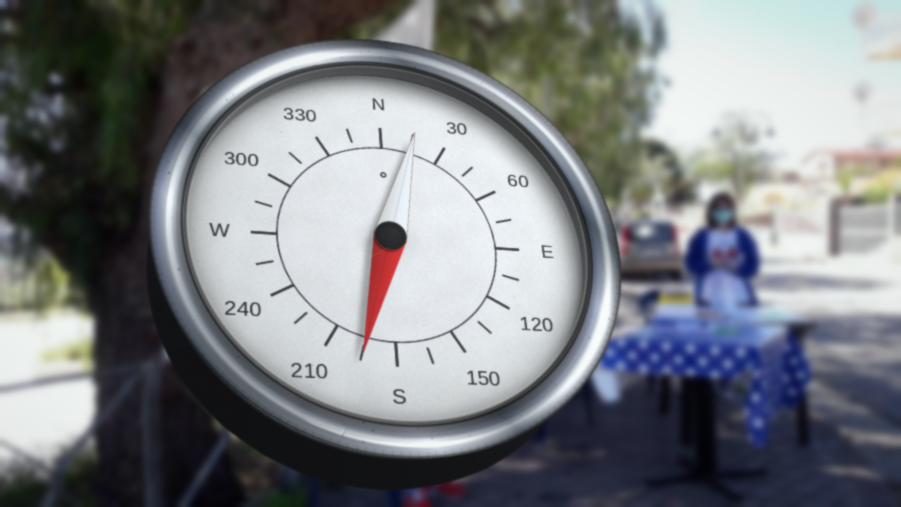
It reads value=195 unit=°
